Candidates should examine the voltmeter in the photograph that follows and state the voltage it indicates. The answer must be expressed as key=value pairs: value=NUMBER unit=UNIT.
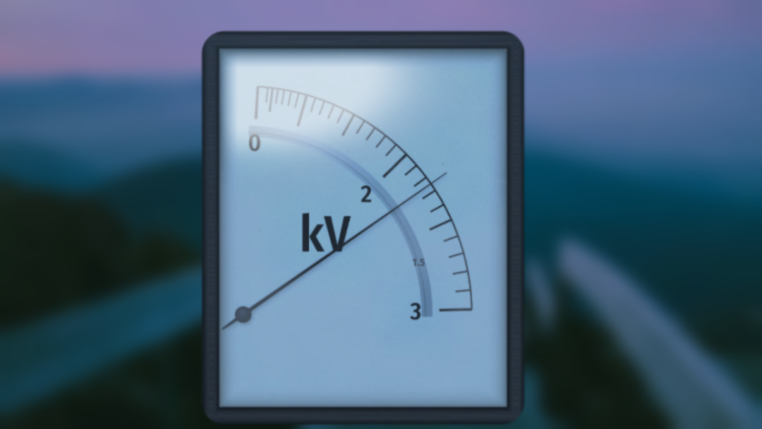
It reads value=2.25 unit=kV
